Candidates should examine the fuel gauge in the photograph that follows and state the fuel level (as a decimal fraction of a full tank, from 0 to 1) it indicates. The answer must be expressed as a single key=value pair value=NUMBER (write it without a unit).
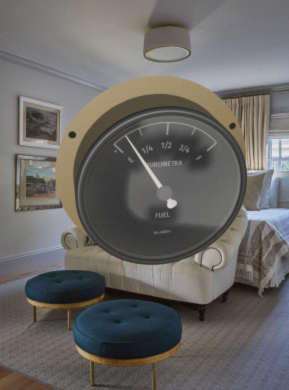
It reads value=0.125
